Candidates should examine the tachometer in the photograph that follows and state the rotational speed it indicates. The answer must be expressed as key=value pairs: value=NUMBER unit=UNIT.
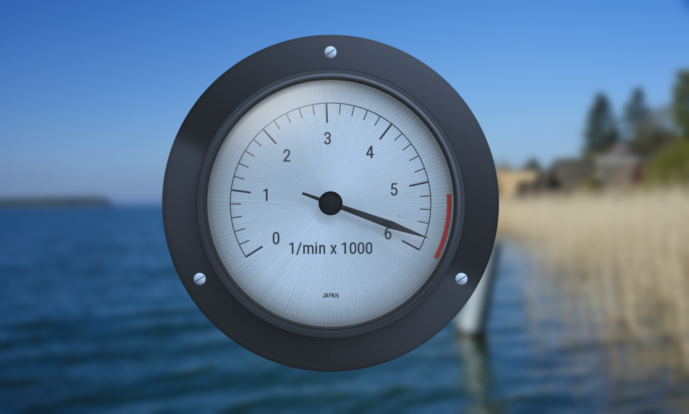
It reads value=5800 unit=rpm
